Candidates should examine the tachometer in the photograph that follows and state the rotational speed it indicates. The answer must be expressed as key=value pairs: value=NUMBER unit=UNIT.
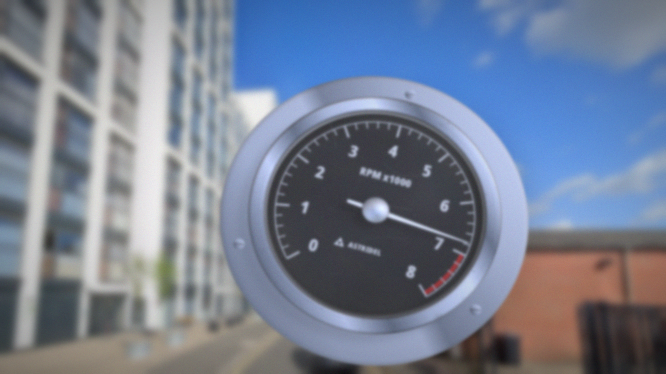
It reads value=6800 unit=rpm
